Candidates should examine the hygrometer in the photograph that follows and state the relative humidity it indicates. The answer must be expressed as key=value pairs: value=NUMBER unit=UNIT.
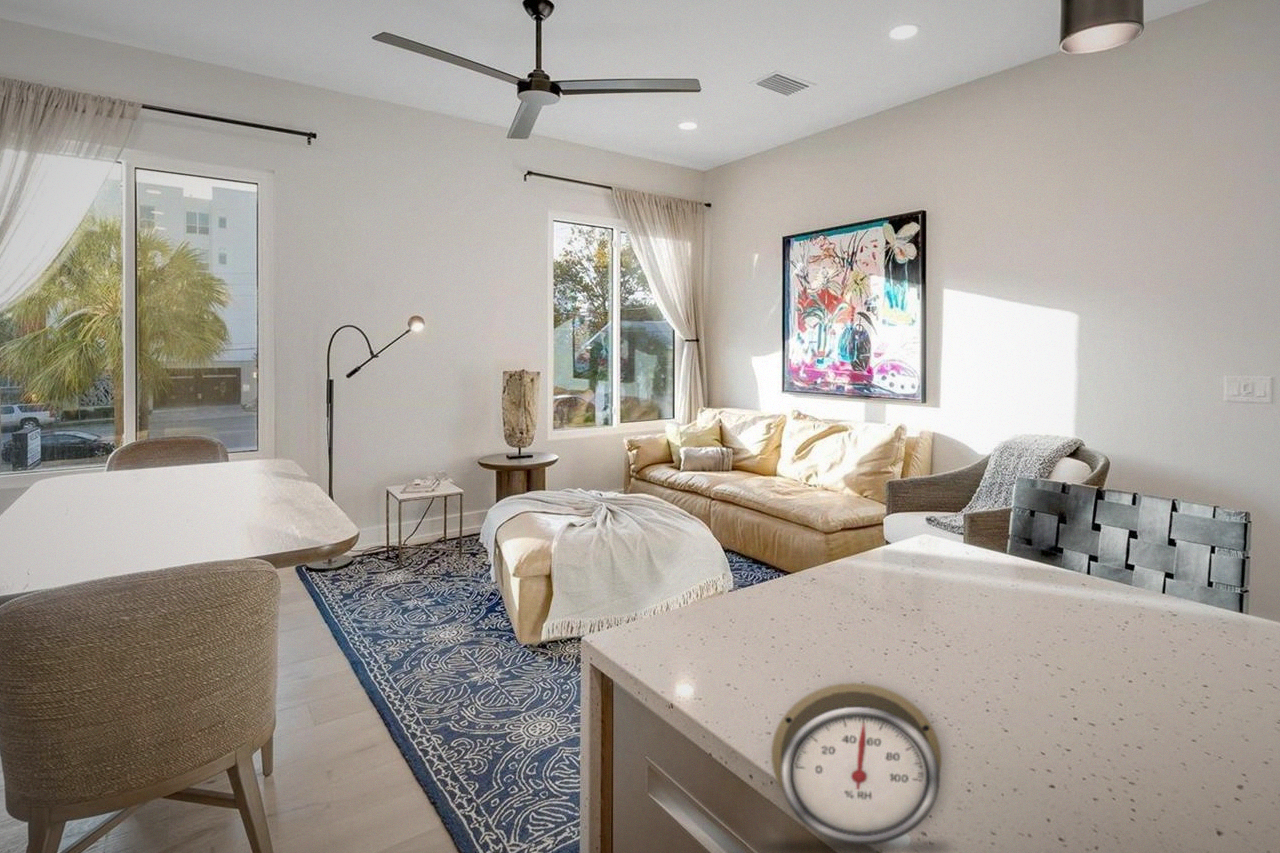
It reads value=50 unit=%
